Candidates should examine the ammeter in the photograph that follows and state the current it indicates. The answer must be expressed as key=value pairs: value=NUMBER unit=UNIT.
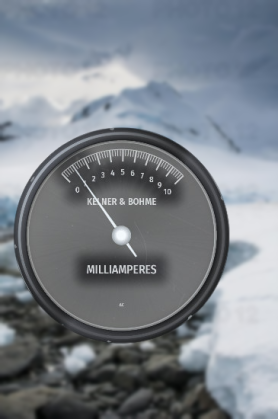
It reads value=1 unit=mA
